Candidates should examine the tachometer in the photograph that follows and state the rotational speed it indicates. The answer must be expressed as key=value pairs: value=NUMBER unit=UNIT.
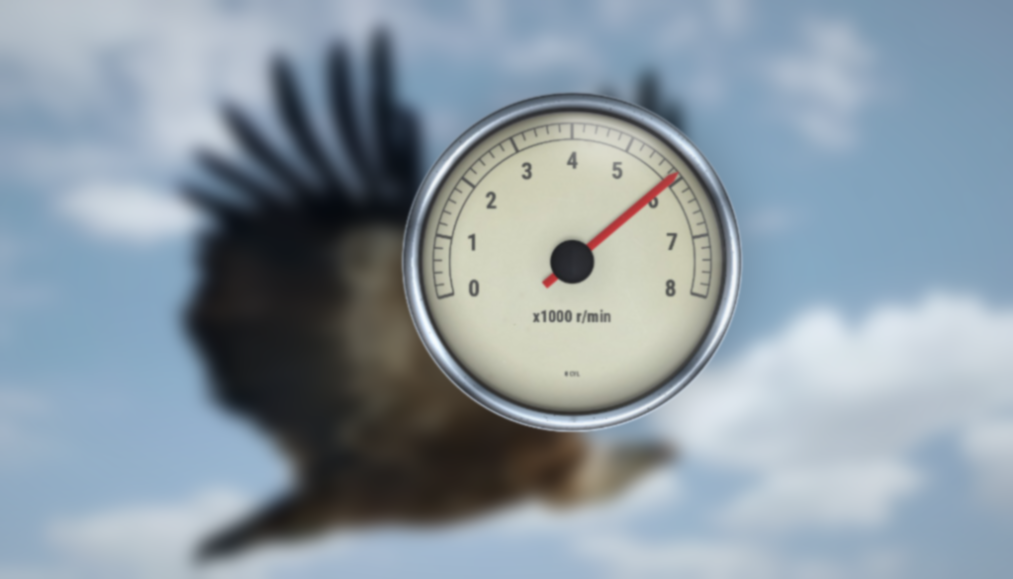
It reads value=5900 unit=rpm
